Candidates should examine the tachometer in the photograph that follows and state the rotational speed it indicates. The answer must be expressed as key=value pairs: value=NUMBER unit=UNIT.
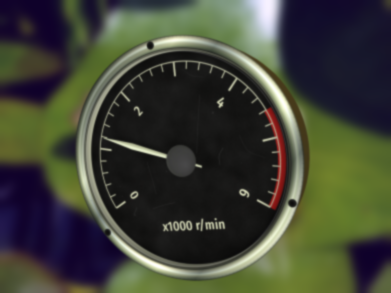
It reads value=1200 unit=rpm
